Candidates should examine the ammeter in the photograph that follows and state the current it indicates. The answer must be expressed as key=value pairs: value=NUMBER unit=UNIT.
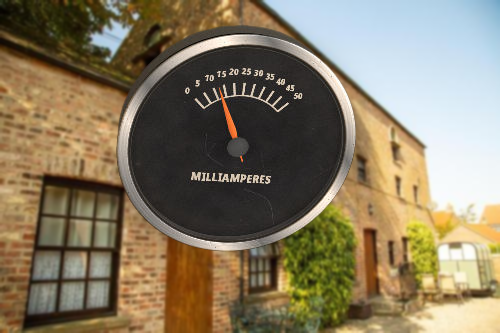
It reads value=12.5 unit=mA
